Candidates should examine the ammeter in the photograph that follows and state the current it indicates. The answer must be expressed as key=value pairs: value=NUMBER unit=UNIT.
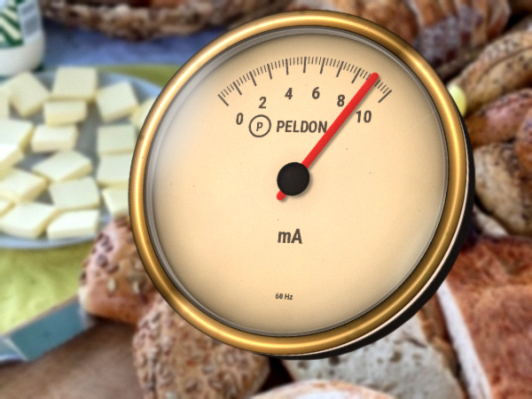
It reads value=9 unit=mA
